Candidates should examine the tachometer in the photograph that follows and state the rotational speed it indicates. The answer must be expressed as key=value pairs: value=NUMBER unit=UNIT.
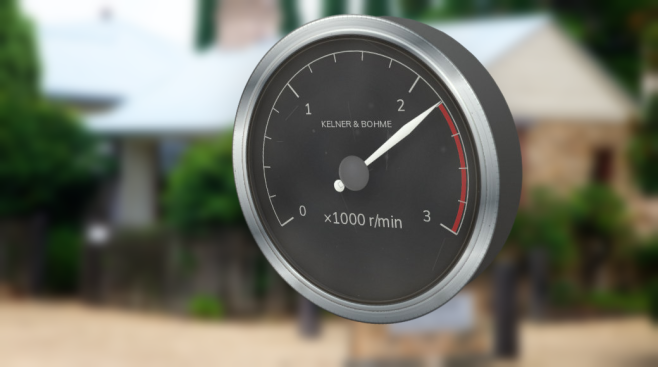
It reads value=2200 unit=rpm
